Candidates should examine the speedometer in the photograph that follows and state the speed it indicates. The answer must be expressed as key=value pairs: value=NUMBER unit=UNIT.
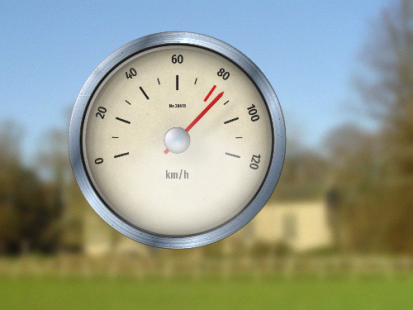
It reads value=85 unit=km/h
